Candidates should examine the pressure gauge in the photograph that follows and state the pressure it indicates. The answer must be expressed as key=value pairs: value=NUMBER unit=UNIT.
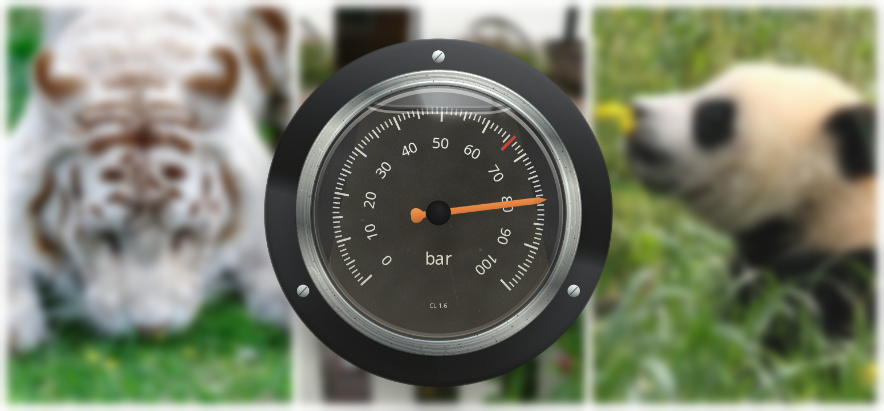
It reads value=80 unit=bar
